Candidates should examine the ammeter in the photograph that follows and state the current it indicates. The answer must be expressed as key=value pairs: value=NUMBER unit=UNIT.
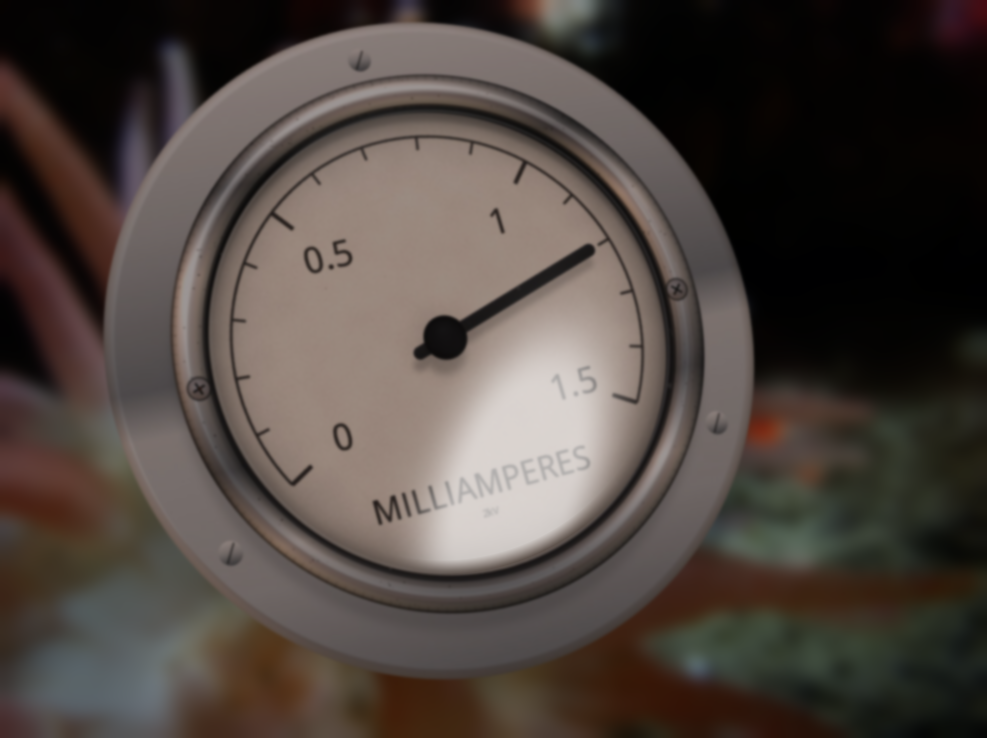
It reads value=1.2 unit=mA
